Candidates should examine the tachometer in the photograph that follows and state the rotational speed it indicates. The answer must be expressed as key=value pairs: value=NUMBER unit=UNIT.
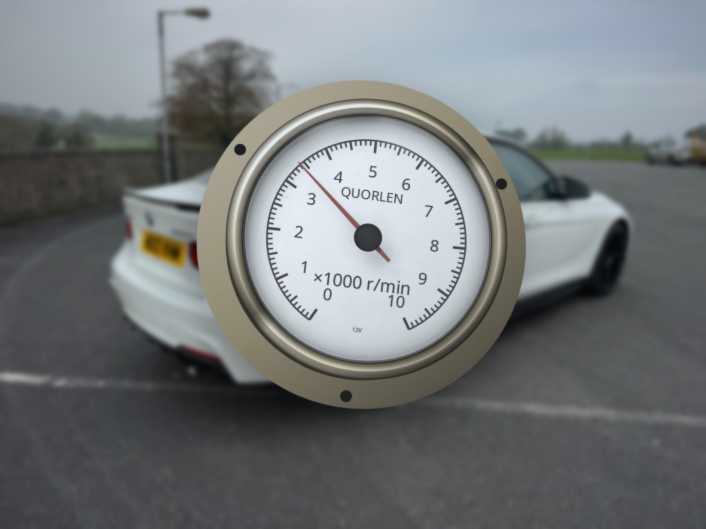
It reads value=3400 unit=rpm
